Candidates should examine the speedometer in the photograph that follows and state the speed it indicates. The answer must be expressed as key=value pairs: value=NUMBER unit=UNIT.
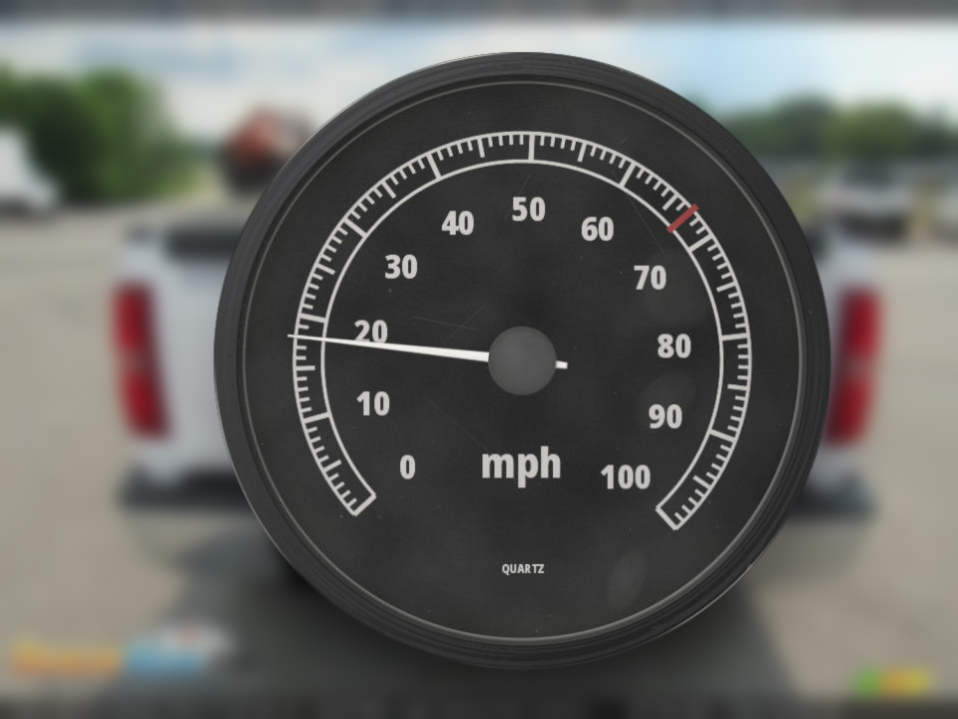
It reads value=18 unit=mph
